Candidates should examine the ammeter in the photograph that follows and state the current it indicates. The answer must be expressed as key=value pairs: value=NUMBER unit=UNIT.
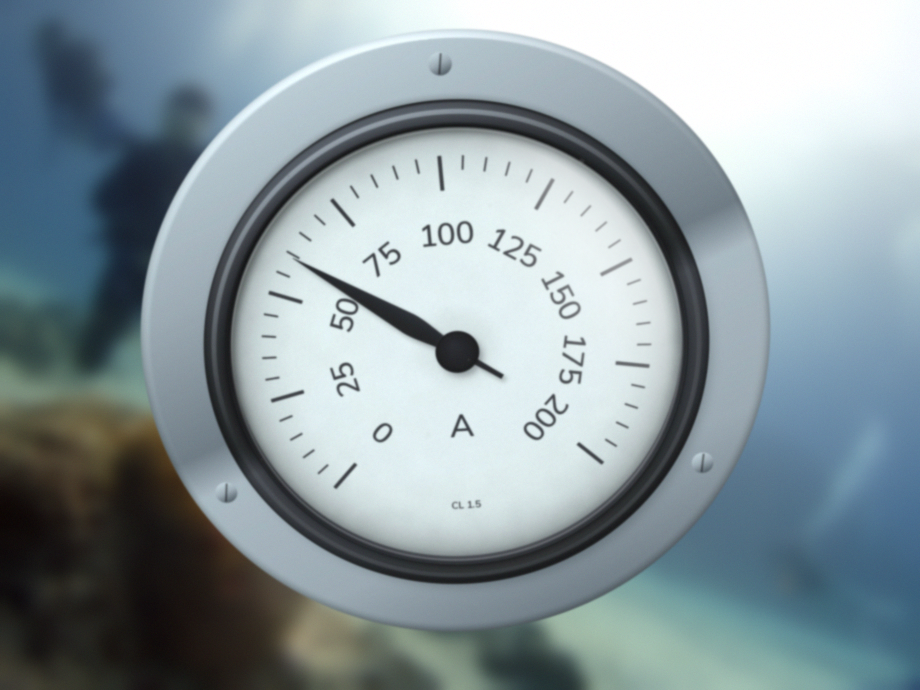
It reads value=60 unit=A
